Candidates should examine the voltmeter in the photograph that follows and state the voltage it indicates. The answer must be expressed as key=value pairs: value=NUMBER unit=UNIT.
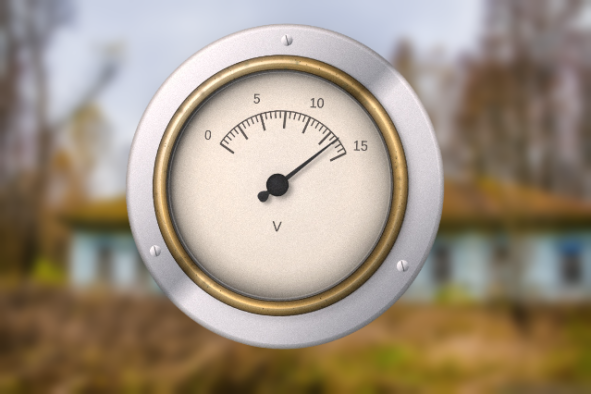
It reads value=13.5 unit=V
